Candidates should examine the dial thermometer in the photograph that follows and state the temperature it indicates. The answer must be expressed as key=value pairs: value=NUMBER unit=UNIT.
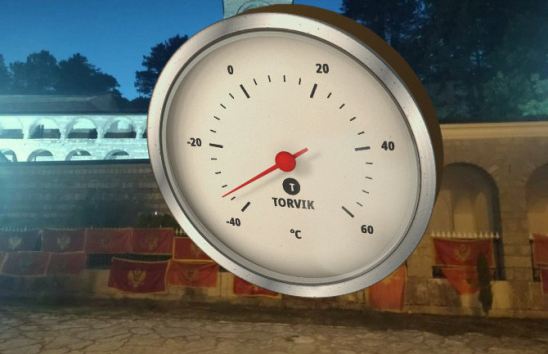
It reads value=-34 unit=°C
